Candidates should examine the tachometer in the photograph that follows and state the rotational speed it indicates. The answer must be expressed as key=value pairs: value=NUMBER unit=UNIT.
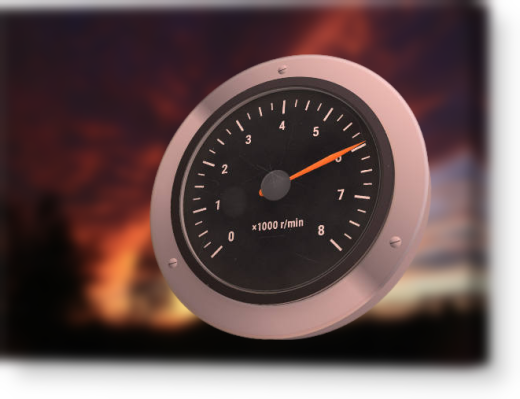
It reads value=6000 unit=rpm
